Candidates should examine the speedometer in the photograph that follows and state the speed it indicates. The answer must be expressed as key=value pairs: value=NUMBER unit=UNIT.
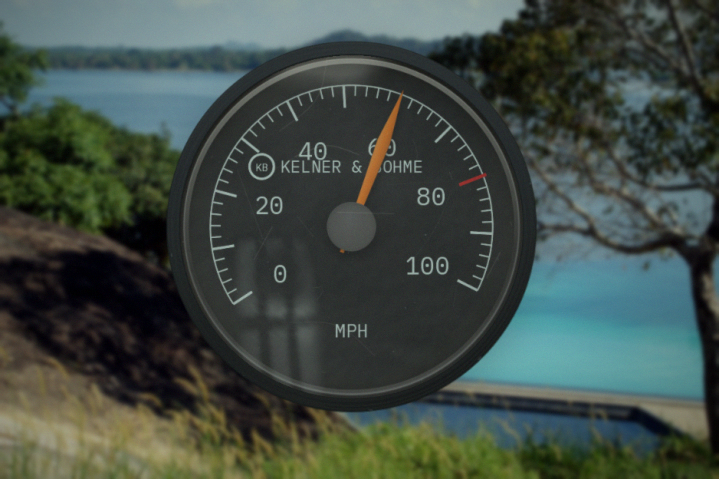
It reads value=60 unit=mph
